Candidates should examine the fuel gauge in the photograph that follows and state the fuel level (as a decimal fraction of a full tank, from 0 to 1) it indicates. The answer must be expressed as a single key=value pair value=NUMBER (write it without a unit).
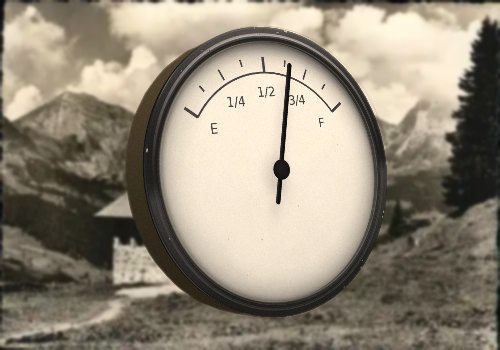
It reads value=0.625
